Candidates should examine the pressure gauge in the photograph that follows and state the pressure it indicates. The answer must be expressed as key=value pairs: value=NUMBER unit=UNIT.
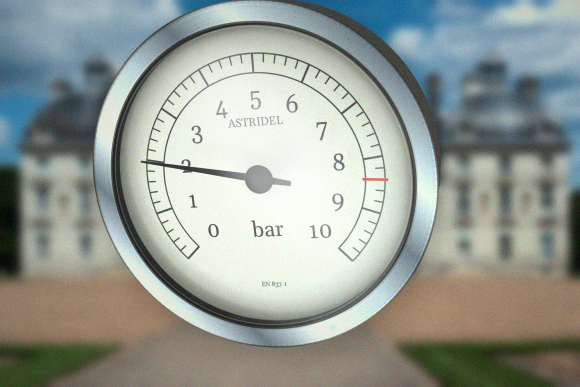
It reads value=2 unit=bar
